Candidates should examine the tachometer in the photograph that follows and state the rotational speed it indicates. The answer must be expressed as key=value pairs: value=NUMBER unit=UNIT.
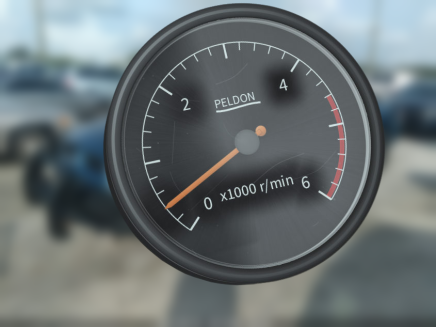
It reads value=400 unit=rpm
